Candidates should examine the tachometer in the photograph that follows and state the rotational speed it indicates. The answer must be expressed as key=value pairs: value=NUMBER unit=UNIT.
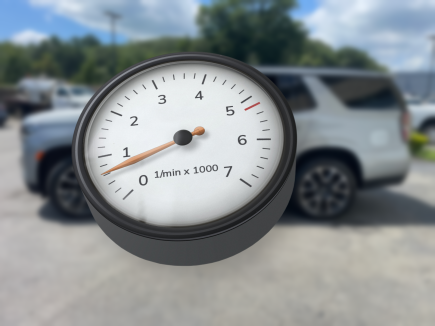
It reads value=600 unit=rpm
